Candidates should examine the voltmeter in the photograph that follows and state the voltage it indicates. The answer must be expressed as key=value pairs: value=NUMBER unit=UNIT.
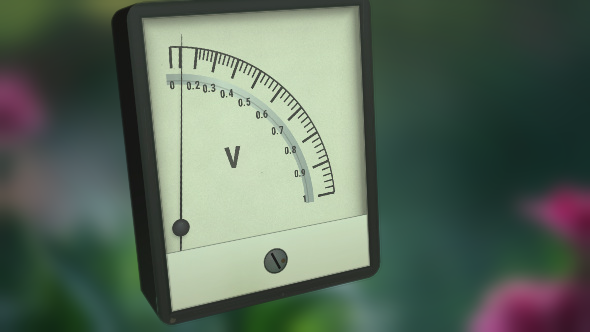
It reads value=0.1 unit=V
